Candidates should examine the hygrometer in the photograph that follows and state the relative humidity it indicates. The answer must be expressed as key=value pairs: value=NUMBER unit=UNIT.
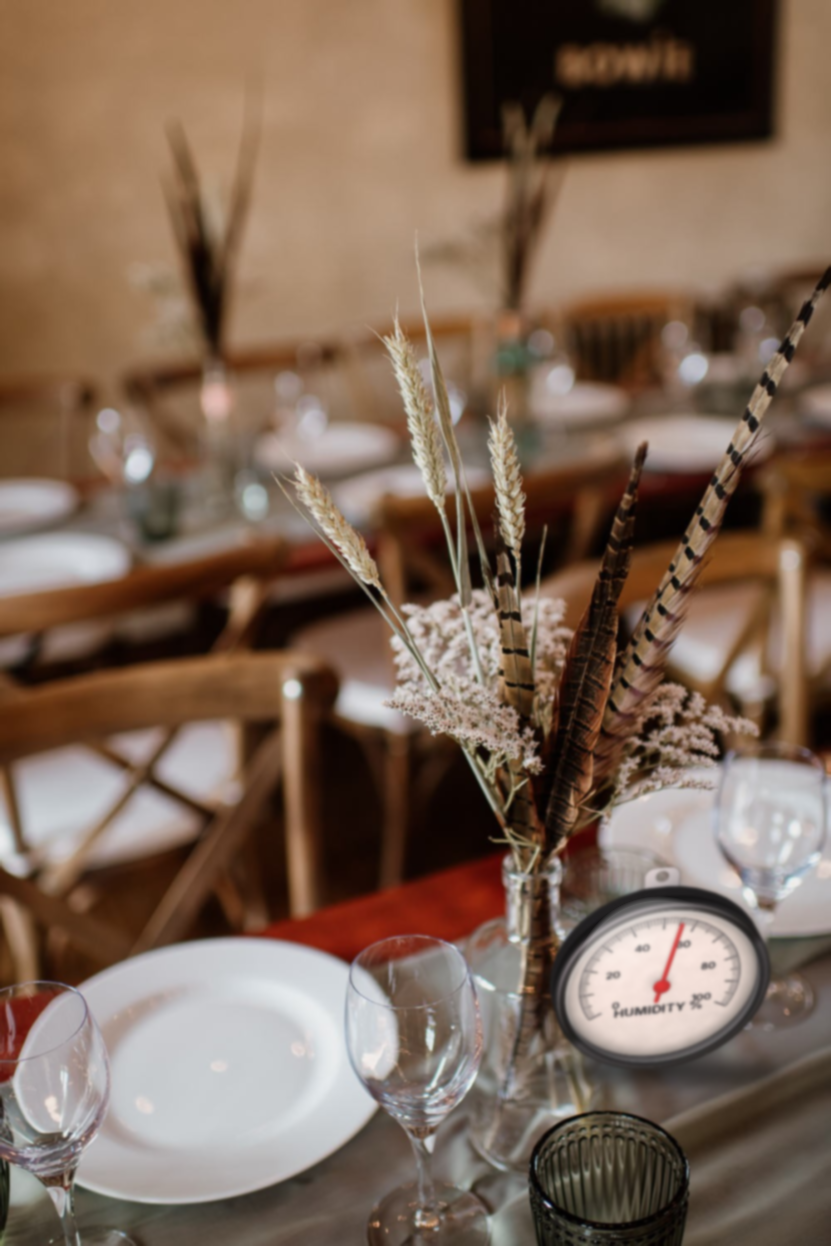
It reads value=55 unit=%
